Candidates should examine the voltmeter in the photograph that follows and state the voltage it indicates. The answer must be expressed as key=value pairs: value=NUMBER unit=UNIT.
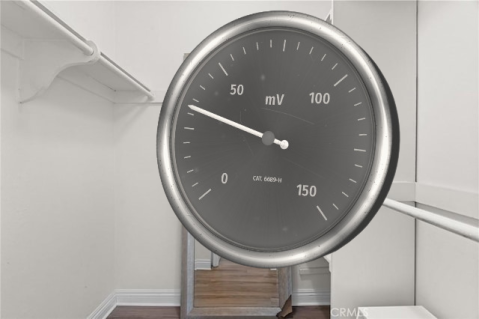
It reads value=32.5 unit=mV
